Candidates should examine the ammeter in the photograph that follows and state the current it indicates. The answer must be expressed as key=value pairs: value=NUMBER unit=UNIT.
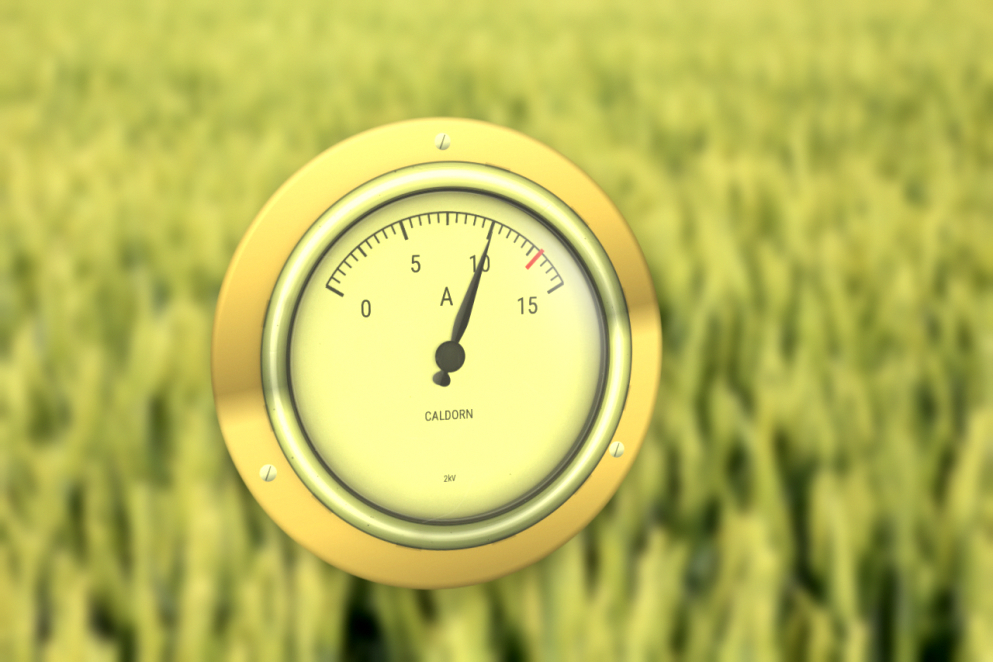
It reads value=10 unit=A
